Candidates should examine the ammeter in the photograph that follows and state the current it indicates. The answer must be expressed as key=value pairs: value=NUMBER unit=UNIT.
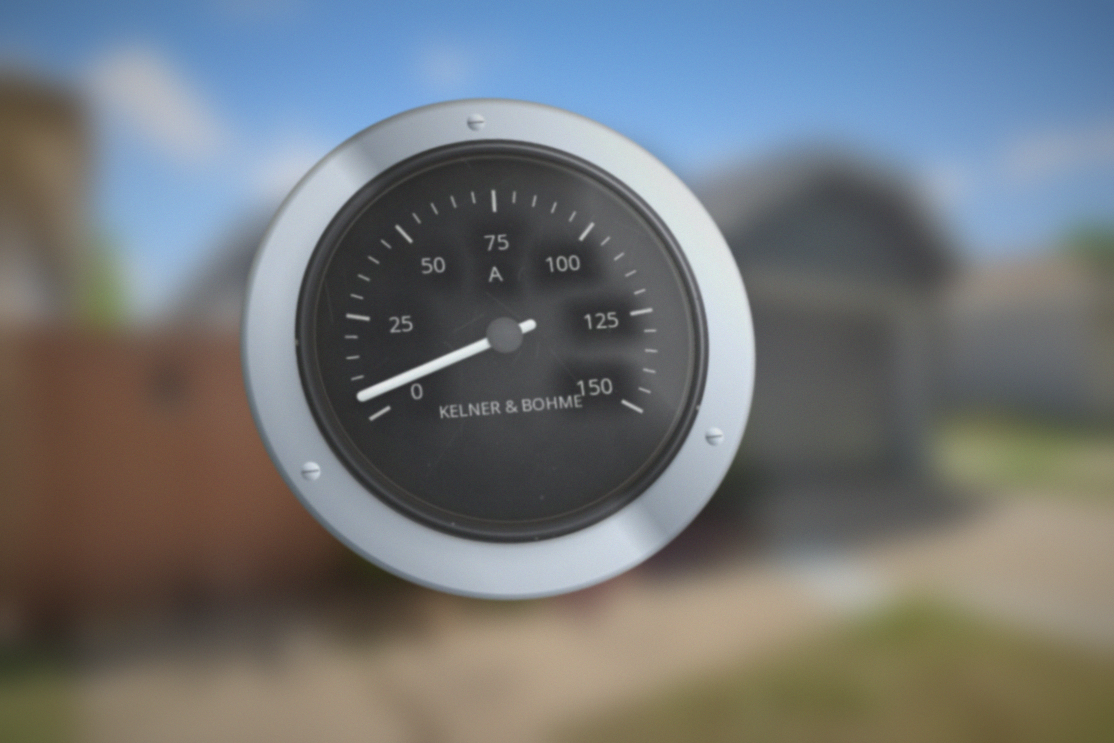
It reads value=5 unit=A
